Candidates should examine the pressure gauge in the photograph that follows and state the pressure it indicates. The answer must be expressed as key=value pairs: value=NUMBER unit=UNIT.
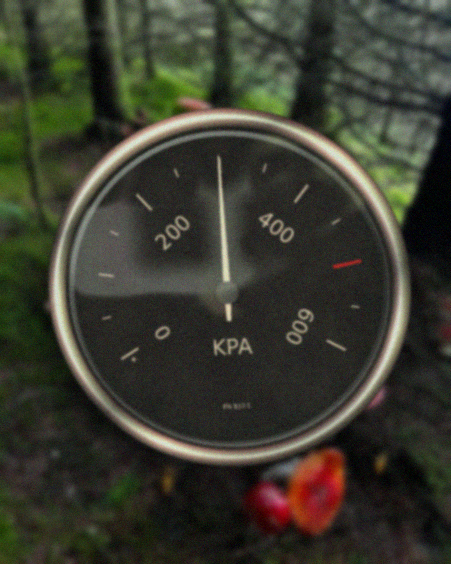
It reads value=300 unit=kPa
